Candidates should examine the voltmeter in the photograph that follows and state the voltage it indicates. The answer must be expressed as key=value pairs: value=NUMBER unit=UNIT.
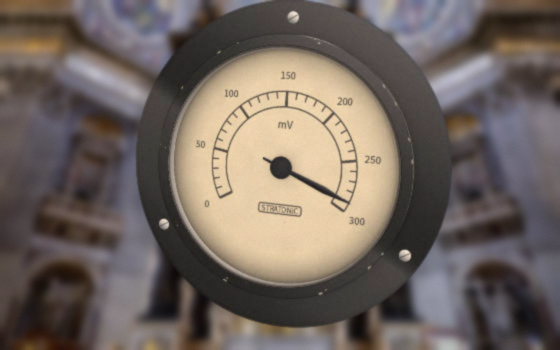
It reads value=290 unit=mV
